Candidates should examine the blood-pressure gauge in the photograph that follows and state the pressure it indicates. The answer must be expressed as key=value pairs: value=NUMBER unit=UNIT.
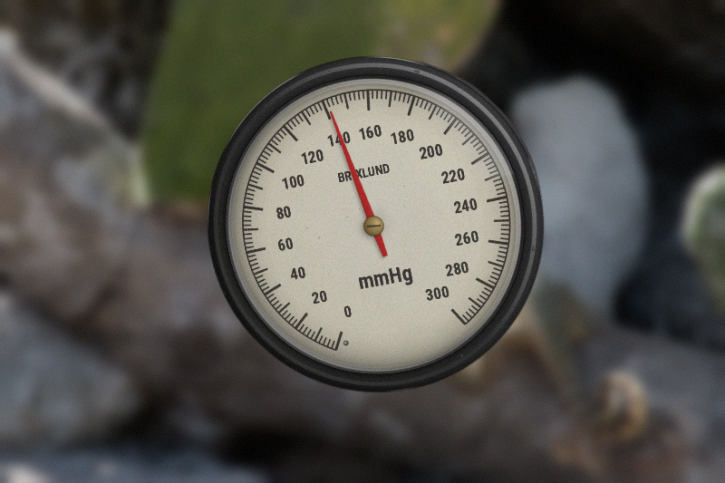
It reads value=142 unit=mmHg
